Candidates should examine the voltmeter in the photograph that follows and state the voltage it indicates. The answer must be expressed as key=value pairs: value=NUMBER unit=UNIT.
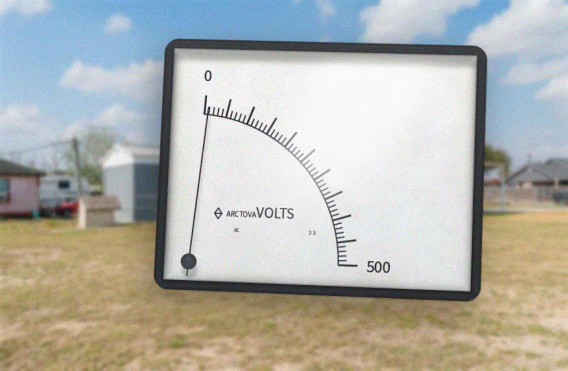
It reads value=10 unit=V
